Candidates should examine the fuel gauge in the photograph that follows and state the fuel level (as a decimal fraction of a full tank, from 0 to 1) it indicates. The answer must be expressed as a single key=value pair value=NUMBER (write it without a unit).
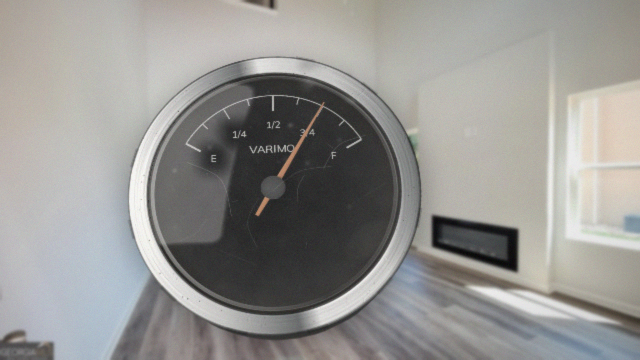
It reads value=0.75
